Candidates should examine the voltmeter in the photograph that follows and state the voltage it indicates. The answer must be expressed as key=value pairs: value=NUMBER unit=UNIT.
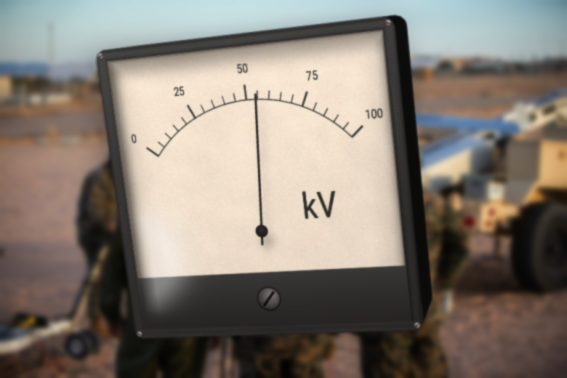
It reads value=55 unit=kV
